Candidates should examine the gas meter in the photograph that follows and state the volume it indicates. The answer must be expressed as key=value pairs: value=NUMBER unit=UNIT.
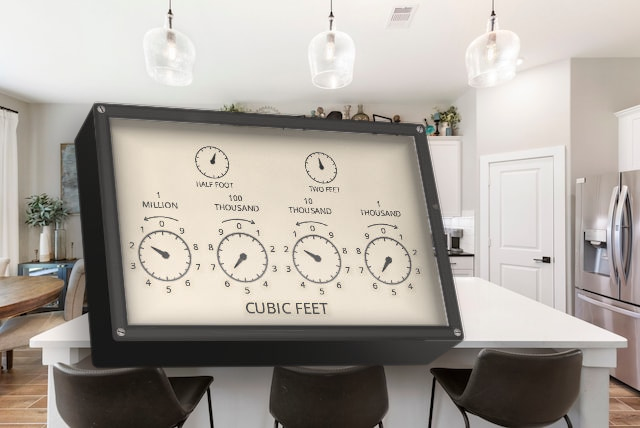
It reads value=161600 unit=ft³
